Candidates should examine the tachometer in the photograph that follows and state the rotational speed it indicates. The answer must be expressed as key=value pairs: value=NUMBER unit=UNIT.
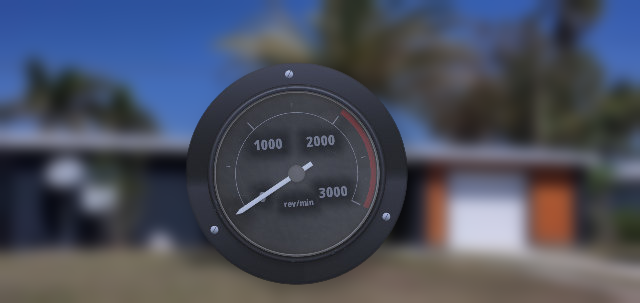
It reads value=0 unit=rpm
